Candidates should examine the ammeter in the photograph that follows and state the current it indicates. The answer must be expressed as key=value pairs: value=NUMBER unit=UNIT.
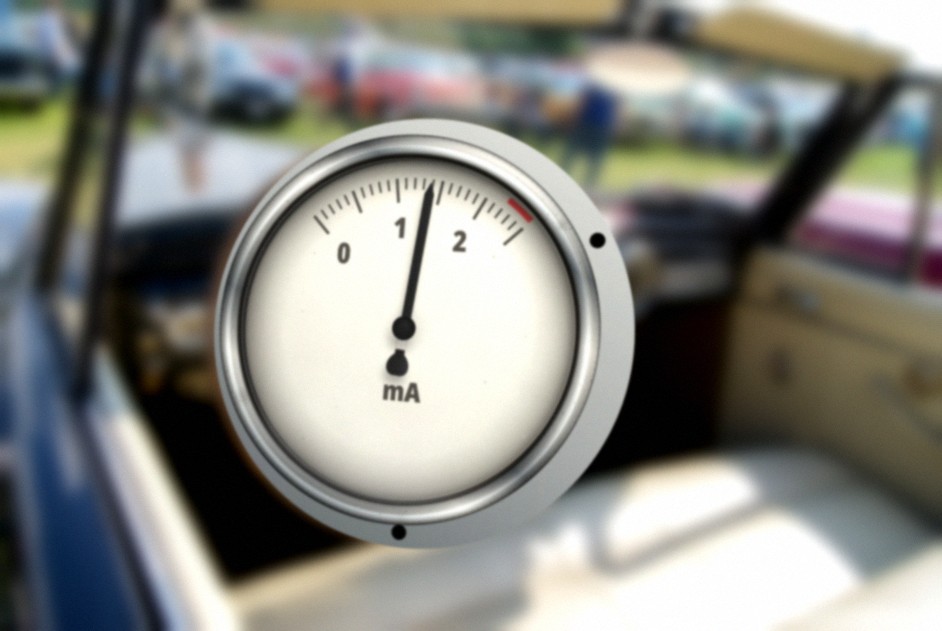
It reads value=1.4 unit=mA
